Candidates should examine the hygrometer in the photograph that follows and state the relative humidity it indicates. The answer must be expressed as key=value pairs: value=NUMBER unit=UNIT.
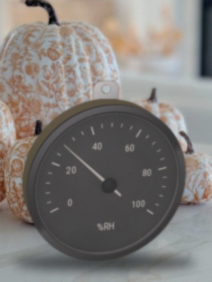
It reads value=28 unit=%
